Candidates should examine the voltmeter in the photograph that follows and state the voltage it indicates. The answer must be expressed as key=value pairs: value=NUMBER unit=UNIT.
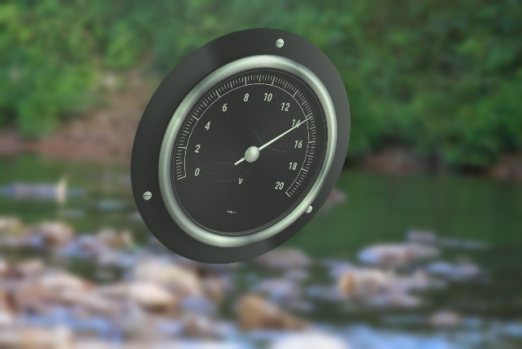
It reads value=14 unit=V
